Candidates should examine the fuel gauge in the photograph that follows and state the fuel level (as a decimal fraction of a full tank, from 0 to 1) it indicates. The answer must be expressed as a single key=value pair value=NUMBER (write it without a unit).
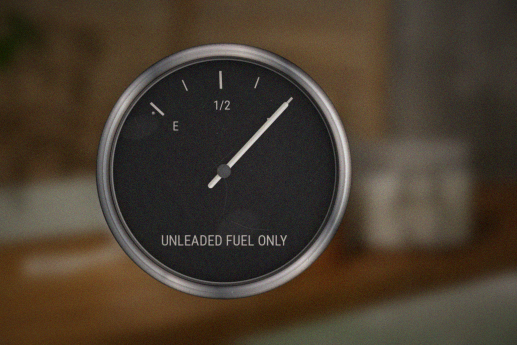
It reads value=1
